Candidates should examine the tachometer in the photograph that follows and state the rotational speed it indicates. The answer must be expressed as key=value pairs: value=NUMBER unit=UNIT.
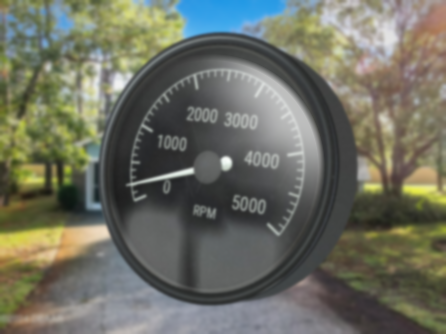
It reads value=200 unit=rpm
